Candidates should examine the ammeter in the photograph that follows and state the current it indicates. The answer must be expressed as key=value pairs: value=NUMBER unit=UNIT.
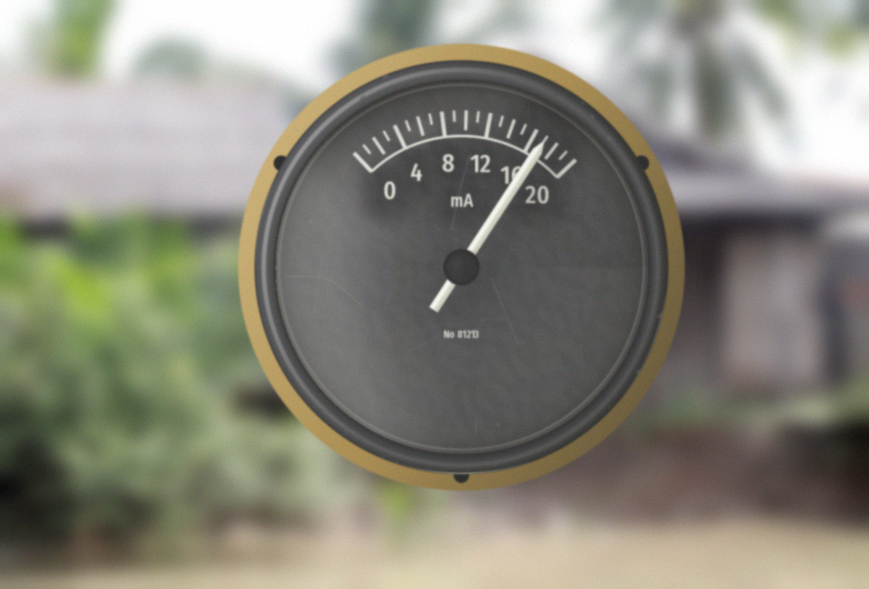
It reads value=17 unit=mA
